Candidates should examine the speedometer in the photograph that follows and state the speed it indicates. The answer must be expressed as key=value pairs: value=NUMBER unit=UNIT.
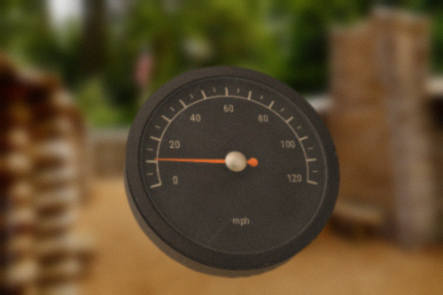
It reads value=10 unit=mph
